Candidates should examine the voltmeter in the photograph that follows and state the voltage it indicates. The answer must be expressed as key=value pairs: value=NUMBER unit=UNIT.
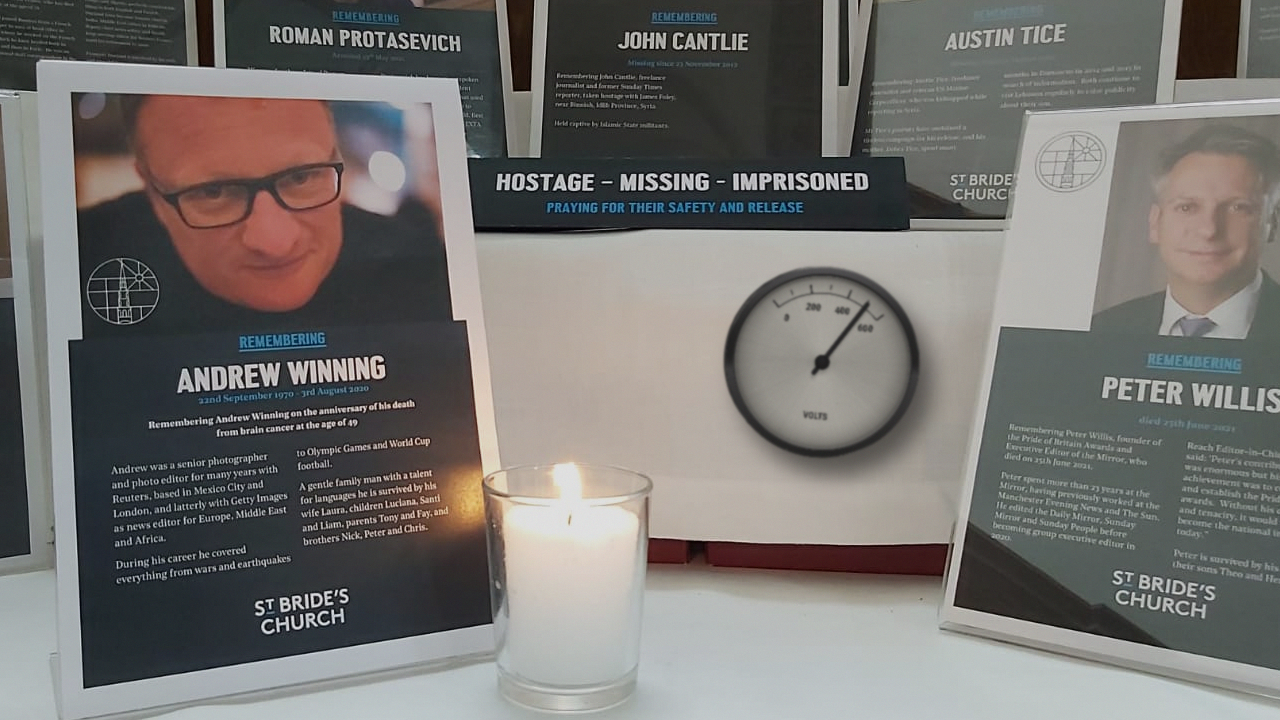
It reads value=500 unit=V
